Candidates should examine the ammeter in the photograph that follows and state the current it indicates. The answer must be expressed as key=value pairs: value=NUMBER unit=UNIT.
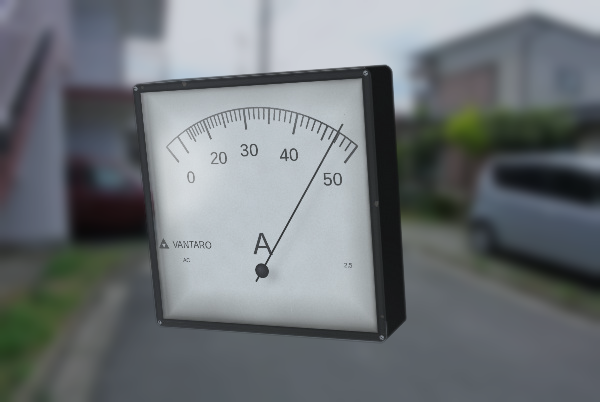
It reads value=47 unit=A
